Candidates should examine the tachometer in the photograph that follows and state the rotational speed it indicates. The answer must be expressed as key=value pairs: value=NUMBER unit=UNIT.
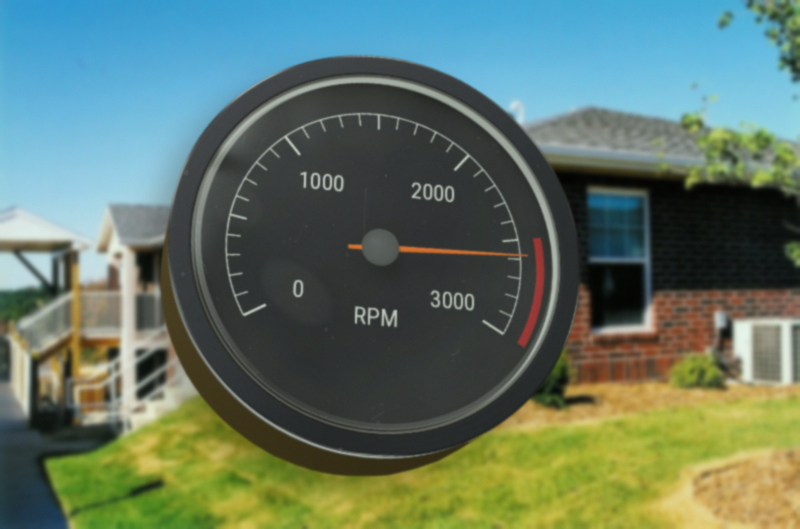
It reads value=2600 unit=rpm
